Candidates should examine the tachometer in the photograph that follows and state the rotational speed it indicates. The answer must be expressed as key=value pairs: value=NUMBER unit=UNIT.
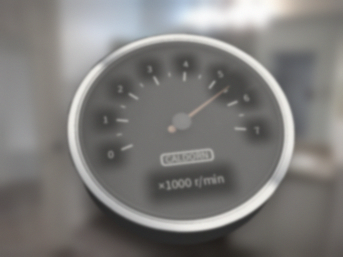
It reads value=5500 unit=rpm
